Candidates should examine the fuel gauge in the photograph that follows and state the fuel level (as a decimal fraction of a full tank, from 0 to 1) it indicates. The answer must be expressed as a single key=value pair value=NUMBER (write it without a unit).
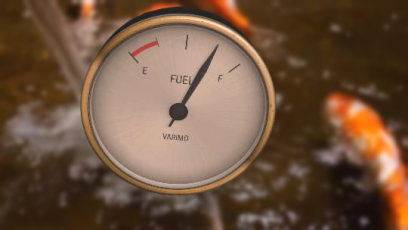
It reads value=0.75
